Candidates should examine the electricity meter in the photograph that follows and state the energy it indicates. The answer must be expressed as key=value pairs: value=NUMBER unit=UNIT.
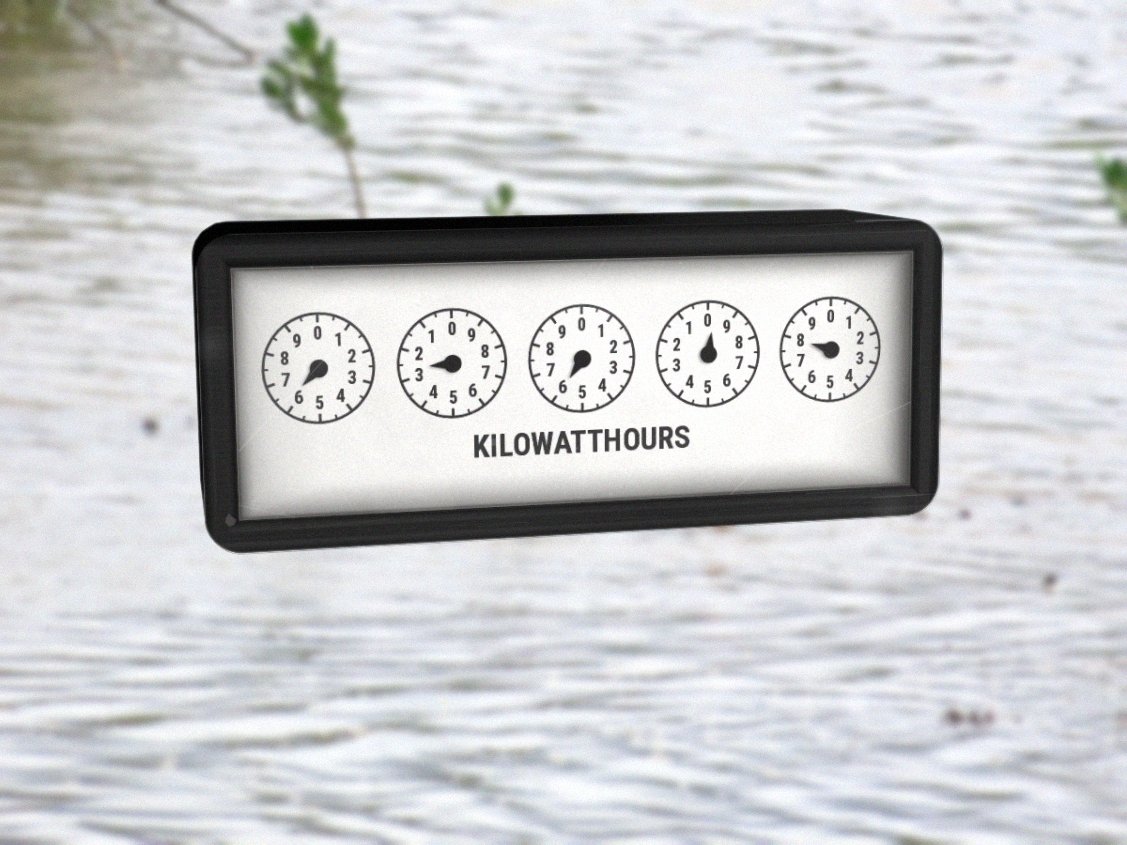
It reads value=62598 unit=kWh
